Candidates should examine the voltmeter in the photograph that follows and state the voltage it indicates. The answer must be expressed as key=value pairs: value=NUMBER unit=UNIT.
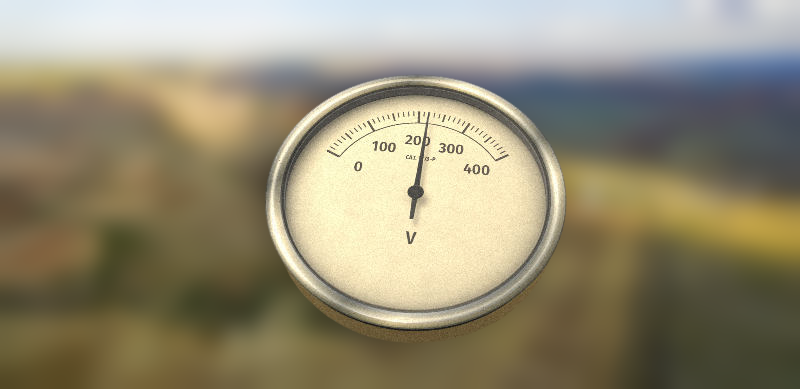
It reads value=220 unit=V
